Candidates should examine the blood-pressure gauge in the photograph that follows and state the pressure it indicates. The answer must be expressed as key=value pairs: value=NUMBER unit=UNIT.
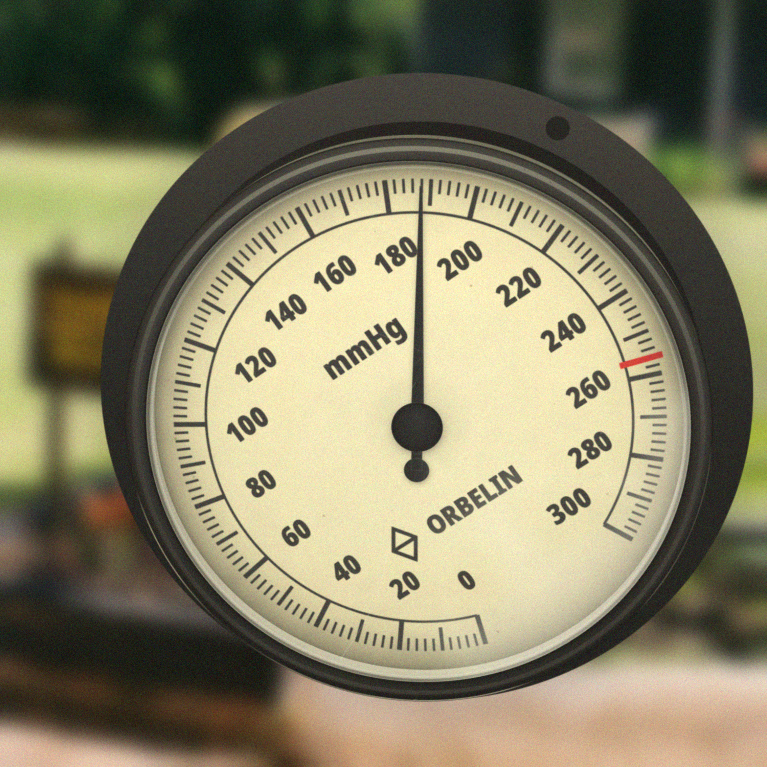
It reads value=188 unit=mmHg
